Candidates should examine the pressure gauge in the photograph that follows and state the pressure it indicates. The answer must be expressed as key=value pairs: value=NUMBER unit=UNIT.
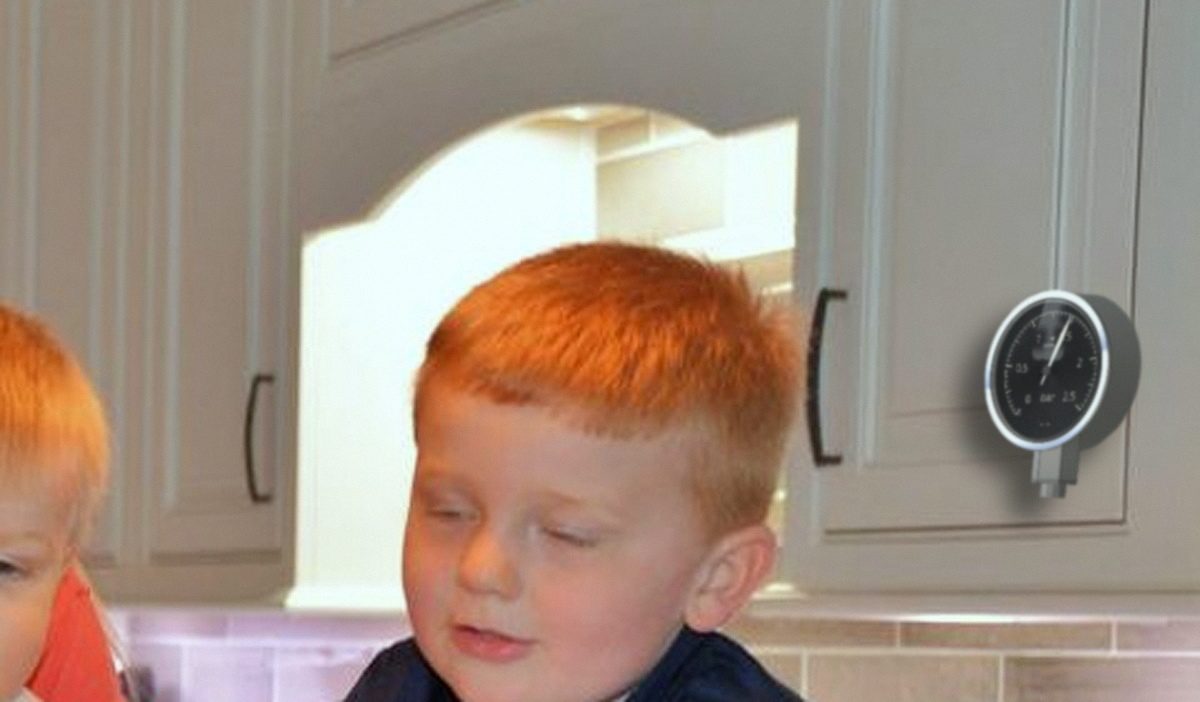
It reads value=1.5 unit=bar
